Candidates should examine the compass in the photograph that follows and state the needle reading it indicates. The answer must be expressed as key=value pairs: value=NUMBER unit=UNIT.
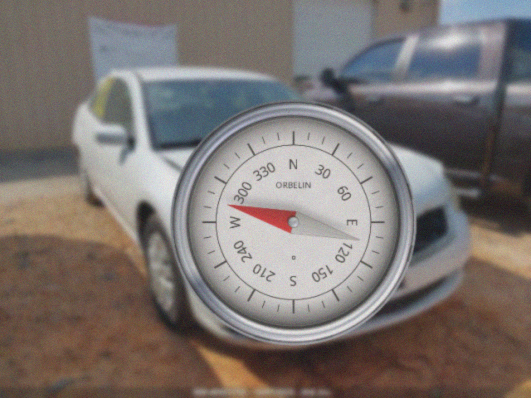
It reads value=285 unit=°
